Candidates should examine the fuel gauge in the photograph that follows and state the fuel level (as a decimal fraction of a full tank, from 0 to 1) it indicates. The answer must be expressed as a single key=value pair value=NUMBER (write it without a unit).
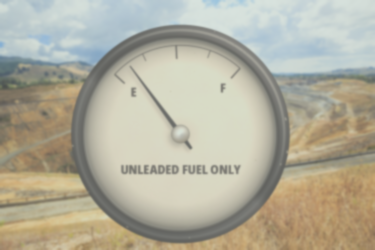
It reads value=0.125
